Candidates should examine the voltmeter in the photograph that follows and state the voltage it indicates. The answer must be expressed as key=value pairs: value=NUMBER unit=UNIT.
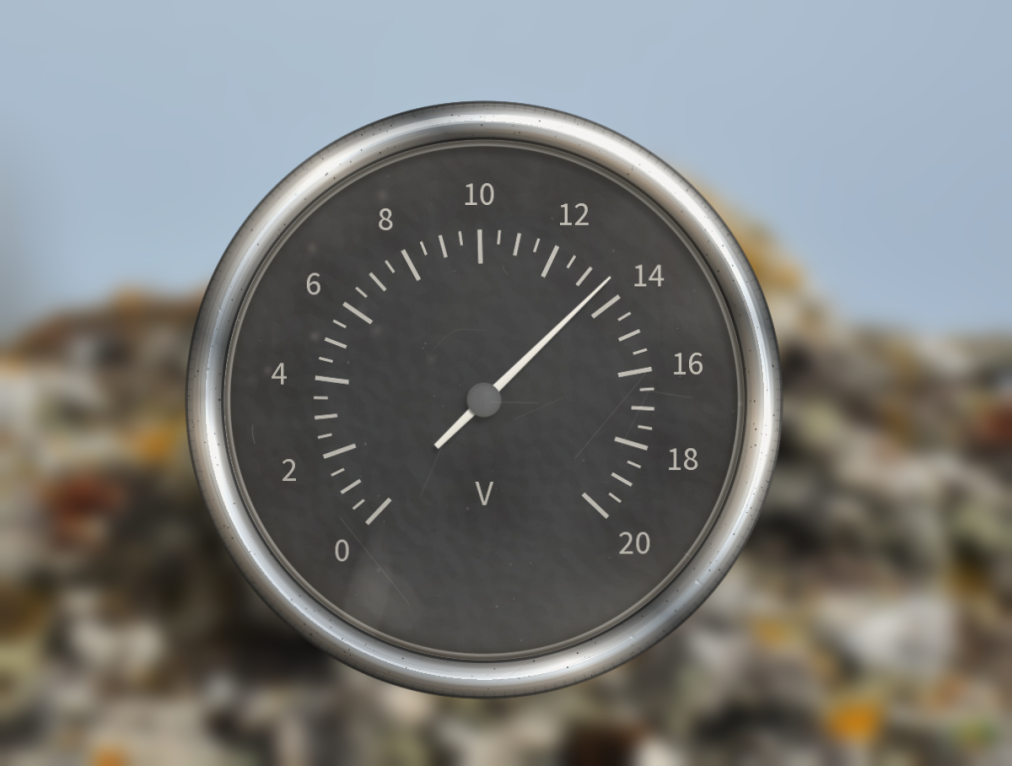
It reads value=13.5 unit=V
